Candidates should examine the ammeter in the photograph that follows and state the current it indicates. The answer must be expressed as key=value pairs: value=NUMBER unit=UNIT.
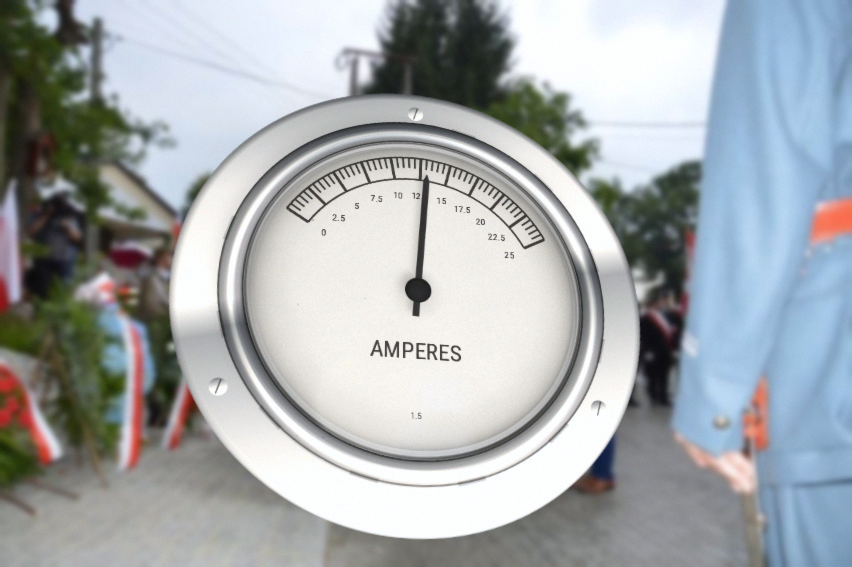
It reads value=13 unit=A
